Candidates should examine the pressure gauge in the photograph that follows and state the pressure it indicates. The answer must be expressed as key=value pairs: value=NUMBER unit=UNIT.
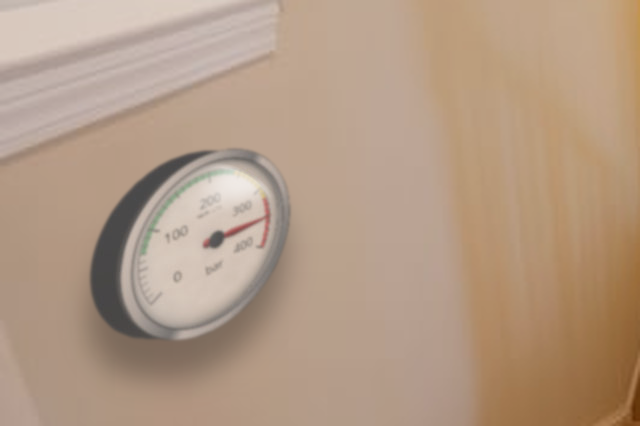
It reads value=350 unit=bar
